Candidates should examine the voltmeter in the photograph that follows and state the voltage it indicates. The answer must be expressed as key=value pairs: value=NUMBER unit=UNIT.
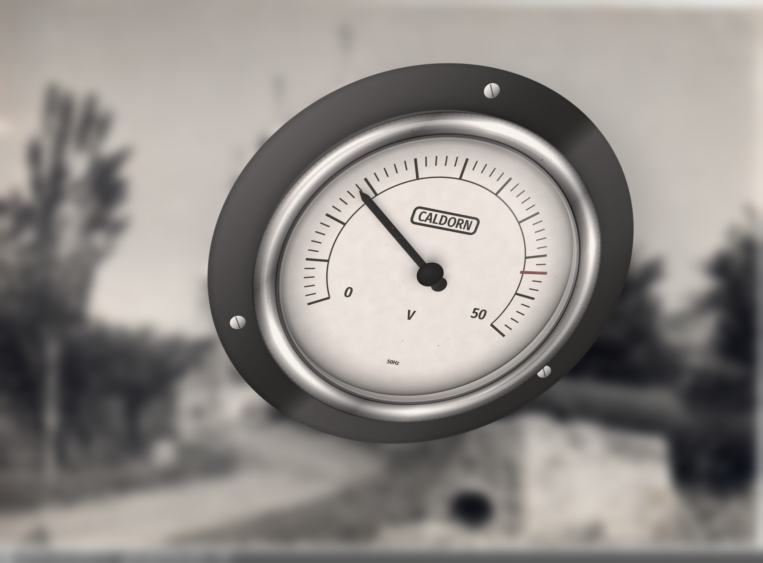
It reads value=14 unit=V
